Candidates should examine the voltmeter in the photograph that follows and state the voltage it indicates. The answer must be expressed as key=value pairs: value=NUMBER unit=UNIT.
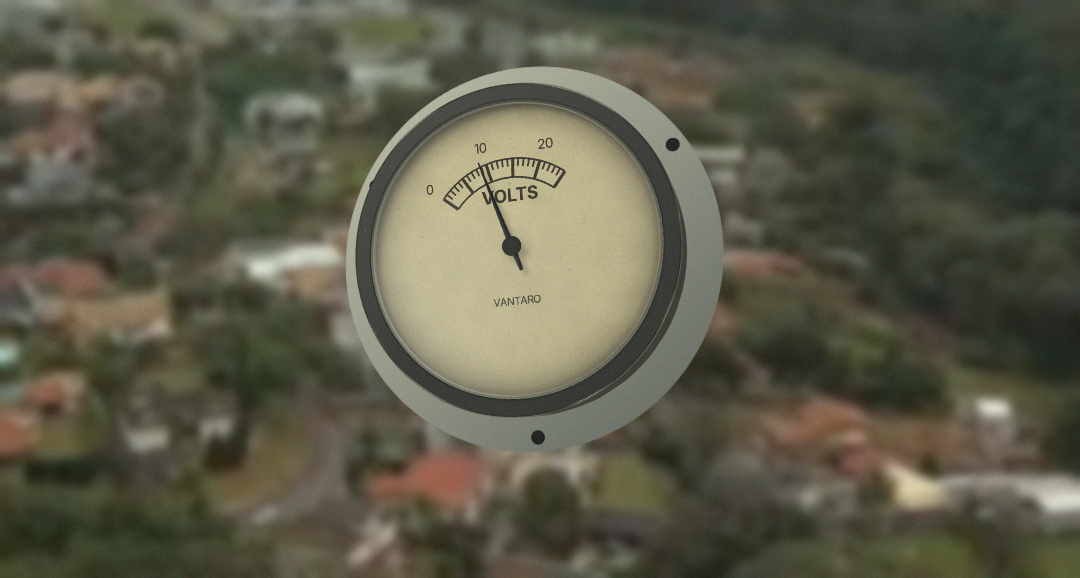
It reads value=9 unit=V
